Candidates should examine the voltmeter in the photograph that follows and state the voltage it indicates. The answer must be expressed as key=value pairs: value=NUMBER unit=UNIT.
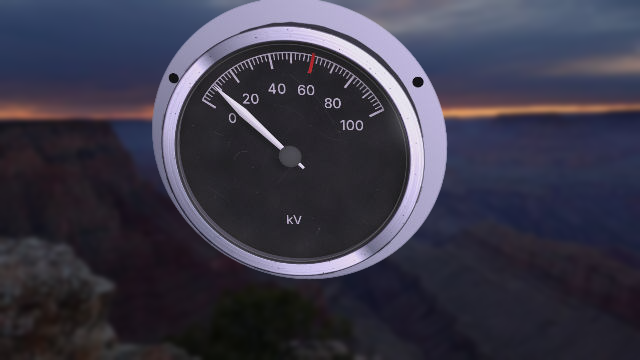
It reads value=10 unit=kV
